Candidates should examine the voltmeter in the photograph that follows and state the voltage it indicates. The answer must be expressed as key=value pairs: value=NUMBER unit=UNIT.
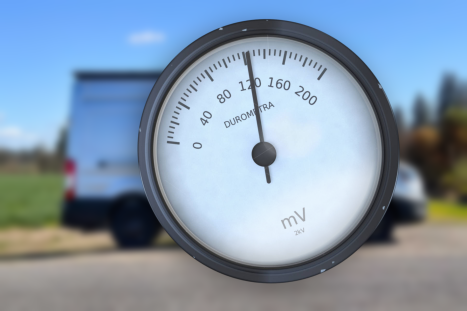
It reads value=125 unit=mV
